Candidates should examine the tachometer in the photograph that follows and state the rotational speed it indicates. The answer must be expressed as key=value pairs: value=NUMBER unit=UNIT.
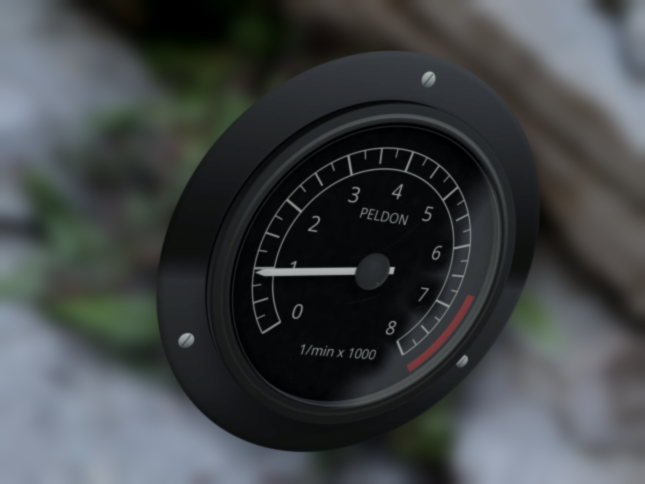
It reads value=1000 unit=rpm
